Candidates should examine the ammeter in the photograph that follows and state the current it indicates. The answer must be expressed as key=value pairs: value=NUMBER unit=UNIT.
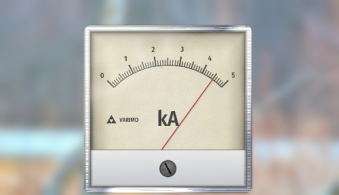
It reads value=4.5 unit=kA
